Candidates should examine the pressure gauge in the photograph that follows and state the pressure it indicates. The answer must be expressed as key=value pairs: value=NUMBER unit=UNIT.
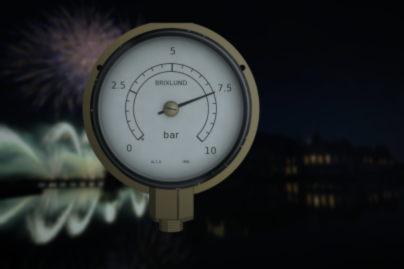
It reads value=7.5 unit=bar
